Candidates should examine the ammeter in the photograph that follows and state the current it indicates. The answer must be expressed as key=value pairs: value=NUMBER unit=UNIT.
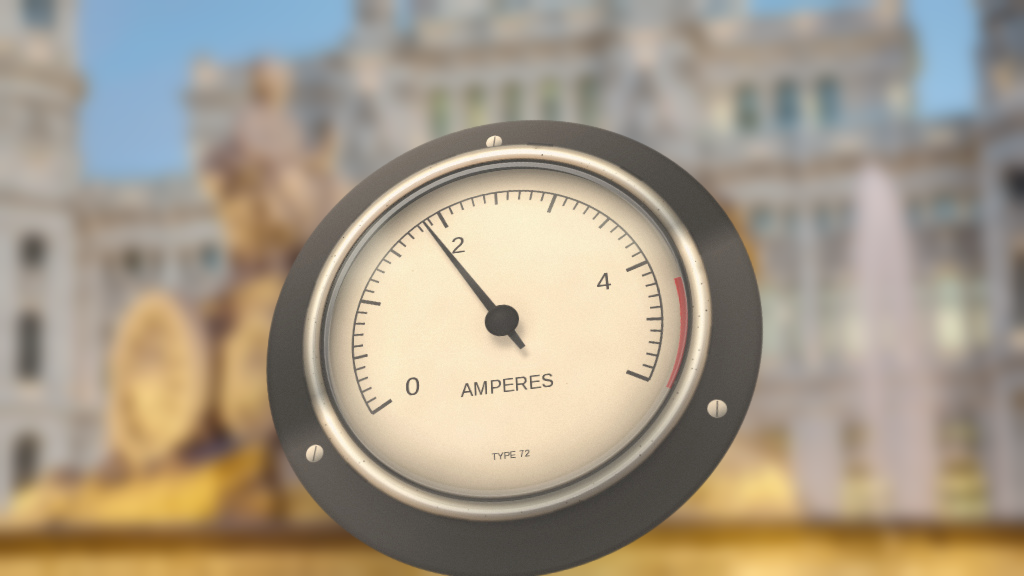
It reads value=1.85 unit=A
